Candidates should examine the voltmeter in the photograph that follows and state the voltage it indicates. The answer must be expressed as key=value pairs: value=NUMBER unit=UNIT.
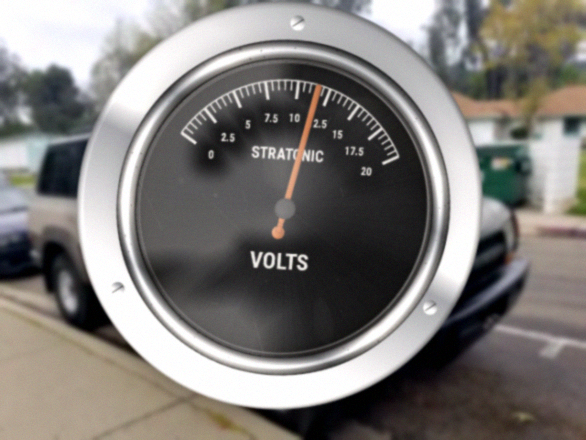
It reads value=11.5 unit=V
